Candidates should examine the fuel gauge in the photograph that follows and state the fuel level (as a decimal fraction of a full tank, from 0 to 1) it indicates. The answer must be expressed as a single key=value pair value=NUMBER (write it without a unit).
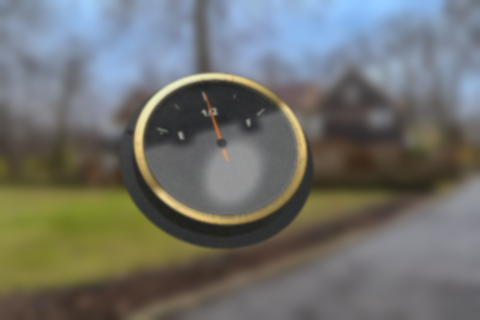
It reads value=0.5
